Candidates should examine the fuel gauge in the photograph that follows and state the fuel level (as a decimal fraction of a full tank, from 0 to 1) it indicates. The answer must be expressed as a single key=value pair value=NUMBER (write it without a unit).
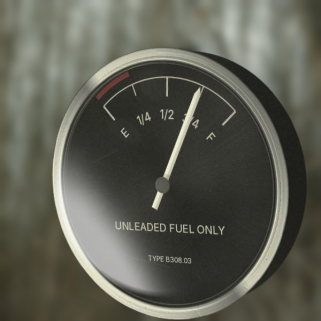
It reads value=0.75
